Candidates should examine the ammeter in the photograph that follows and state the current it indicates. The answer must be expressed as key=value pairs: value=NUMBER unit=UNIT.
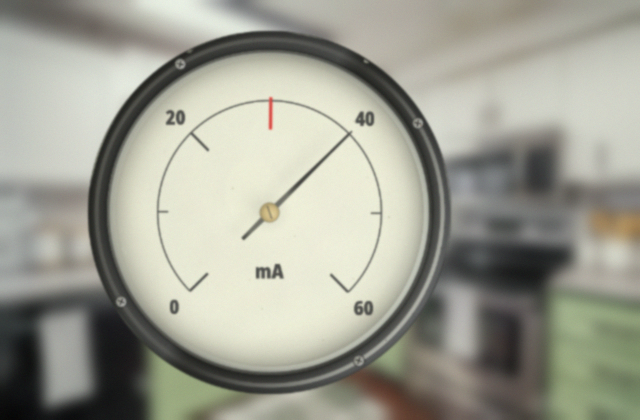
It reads value=40 unit=mA
